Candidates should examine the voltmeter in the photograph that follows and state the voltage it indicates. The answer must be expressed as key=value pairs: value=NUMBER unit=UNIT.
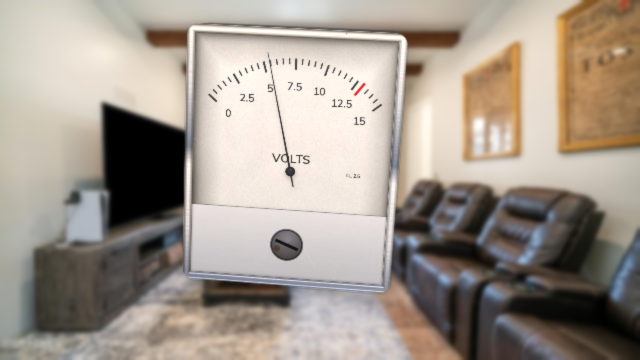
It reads value=5.5 unit=V
